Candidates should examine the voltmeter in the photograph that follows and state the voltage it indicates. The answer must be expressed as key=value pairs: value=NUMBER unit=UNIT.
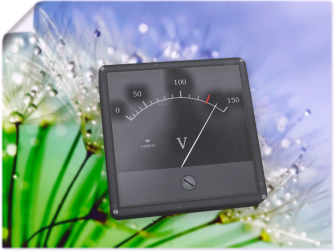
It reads value=140 unit=V
